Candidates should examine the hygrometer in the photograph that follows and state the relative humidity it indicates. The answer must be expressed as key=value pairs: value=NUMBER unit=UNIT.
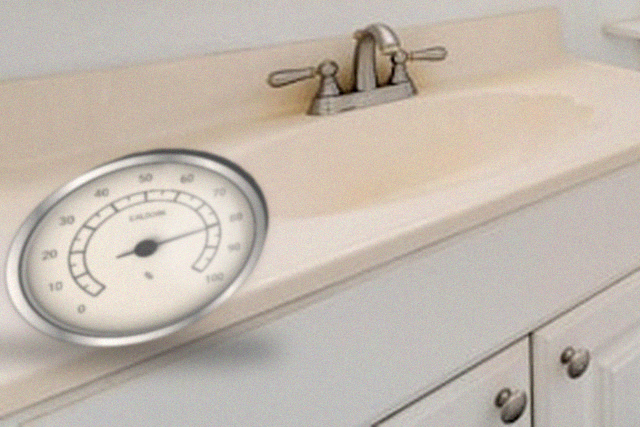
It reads value=80 unit=%
